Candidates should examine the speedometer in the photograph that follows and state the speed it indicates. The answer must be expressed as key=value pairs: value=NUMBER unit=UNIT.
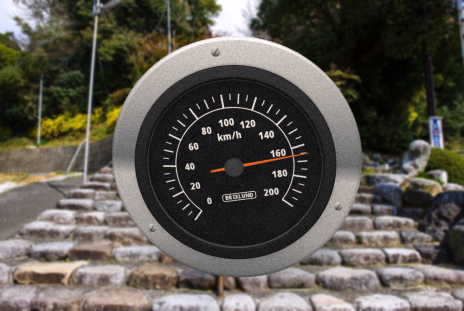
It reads value=165 unit=km/h
